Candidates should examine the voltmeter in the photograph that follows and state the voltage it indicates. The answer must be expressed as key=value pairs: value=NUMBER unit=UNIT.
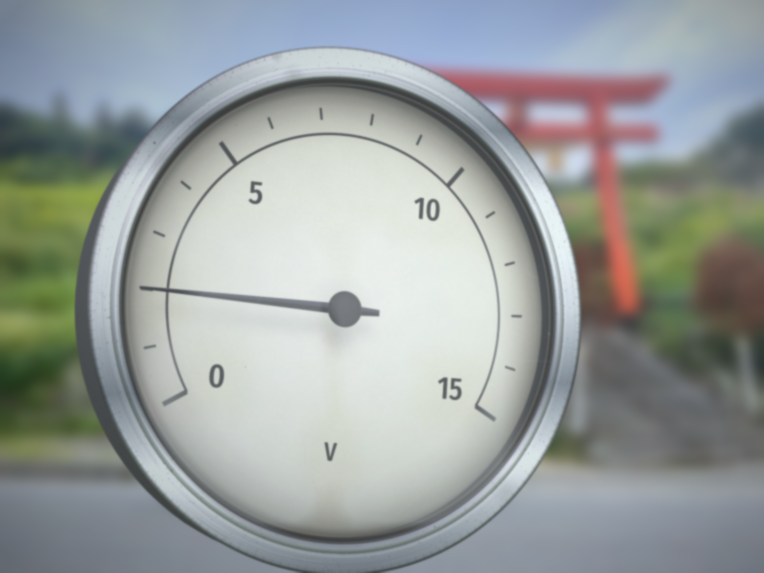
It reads value=2 unit=V
